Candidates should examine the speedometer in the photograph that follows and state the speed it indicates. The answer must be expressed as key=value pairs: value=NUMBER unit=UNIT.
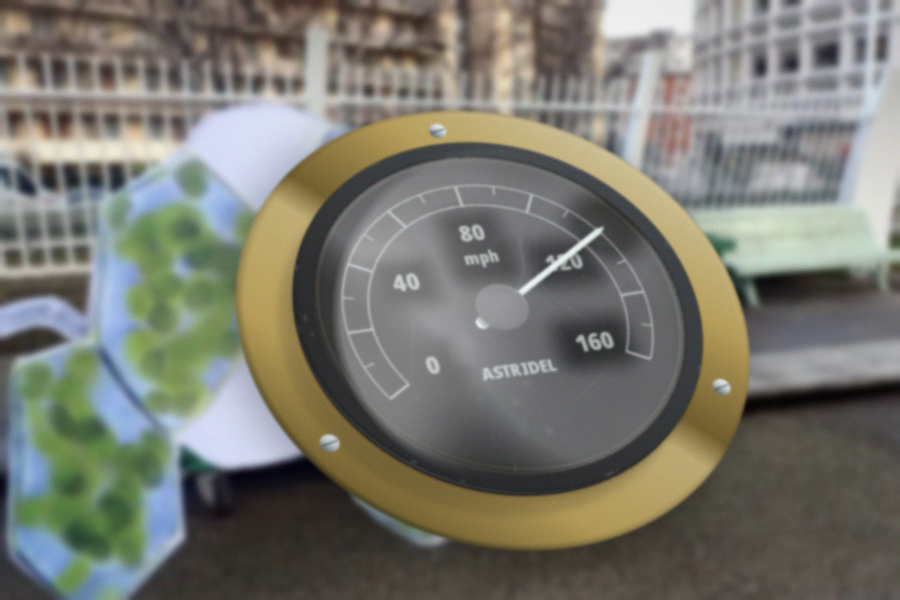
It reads value=120 unit=mph
